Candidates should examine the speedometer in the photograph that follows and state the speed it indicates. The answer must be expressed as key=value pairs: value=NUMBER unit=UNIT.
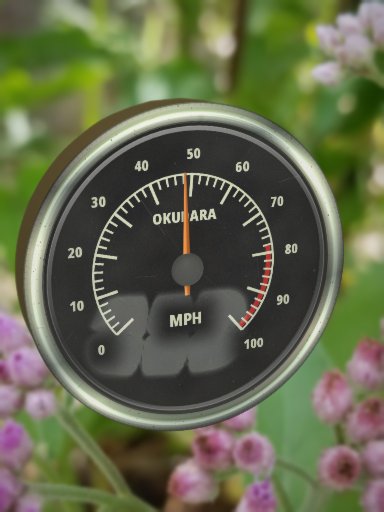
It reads value=48 unit=mph
